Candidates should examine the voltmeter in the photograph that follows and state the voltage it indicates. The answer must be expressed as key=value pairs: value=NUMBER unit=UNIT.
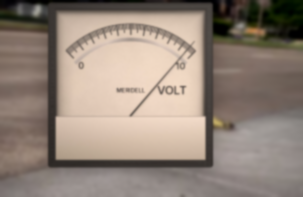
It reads value=9.5 unit=V
